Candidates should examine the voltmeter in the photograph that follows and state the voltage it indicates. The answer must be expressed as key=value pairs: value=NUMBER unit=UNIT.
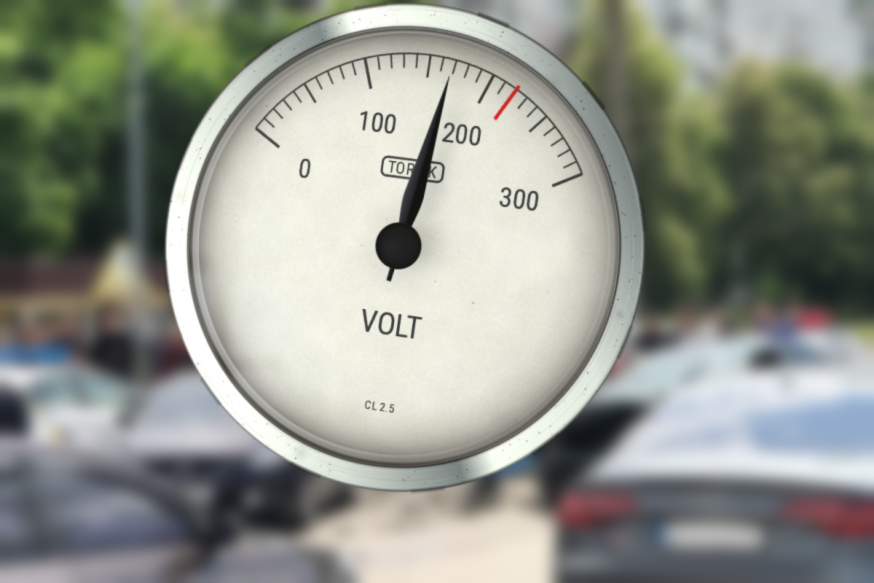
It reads value=170 unit=V
